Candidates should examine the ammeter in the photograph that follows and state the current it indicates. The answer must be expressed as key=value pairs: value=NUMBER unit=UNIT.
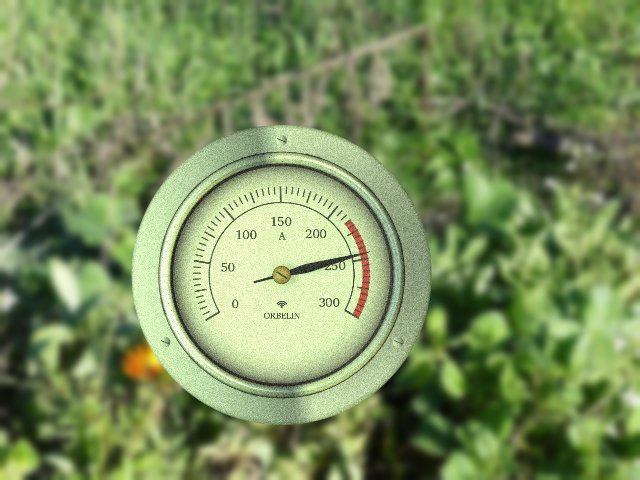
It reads value=245 unit=A
